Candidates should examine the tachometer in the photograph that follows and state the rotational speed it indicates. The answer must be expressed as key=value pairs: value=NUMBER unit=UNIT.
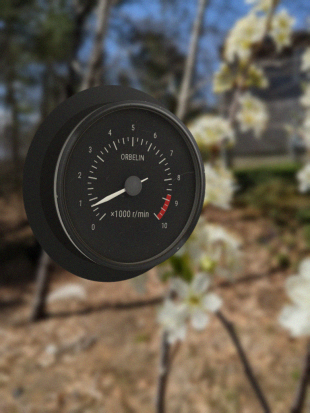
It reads value=750 unit=rpm
